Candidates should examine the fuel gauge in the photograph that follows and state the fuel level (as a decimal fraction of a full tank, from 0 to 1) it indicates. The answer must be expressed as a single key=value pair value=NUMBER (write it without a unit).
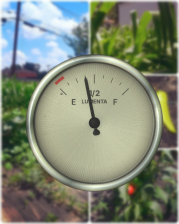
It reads value=0.375
